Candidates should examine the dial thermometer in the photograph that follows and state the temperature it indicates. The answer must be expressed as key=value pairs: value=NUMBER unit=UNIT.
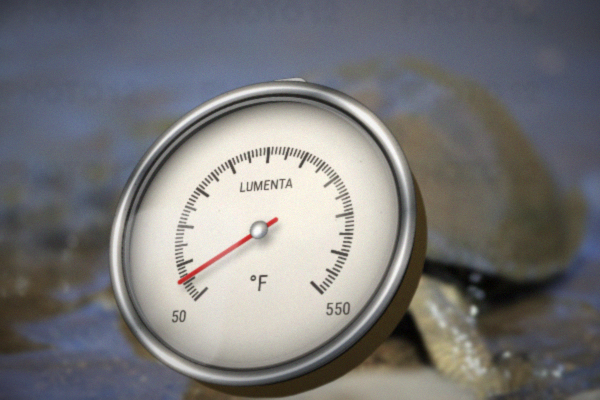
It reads value=75 unit=°F
